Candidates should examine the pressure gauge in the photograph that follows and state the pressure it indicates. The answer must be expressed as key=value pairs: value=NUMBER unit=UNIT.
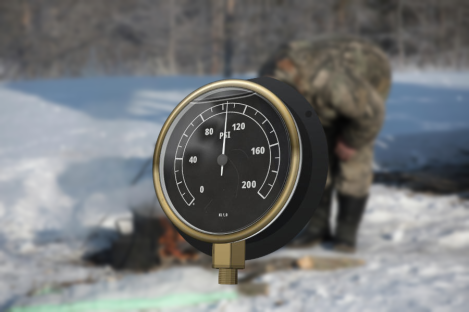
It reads value=105 unit=psi
